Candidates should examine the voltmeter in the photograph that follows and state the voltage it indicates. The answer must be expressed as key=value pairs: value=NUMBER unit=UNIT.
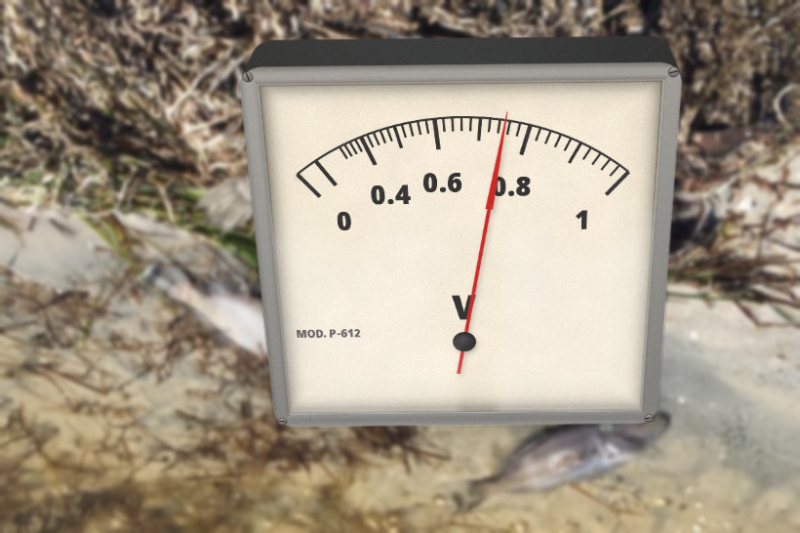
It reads value=0.75 unit=V
